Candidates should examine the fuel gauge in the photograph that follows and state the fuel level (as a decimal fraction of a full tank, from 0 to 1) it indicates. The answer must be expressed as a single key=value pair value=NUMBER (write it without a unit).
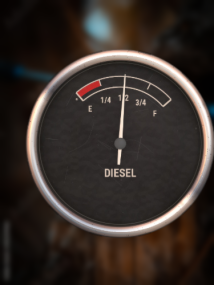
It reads value=0.5
